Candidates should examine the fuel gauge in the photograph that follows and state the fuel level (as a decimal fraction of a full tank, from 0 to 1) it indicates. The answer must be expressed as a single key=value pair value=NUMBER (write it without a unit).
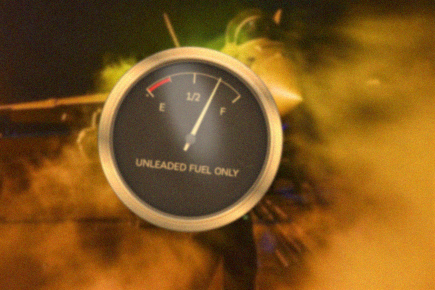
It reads value=0.75
